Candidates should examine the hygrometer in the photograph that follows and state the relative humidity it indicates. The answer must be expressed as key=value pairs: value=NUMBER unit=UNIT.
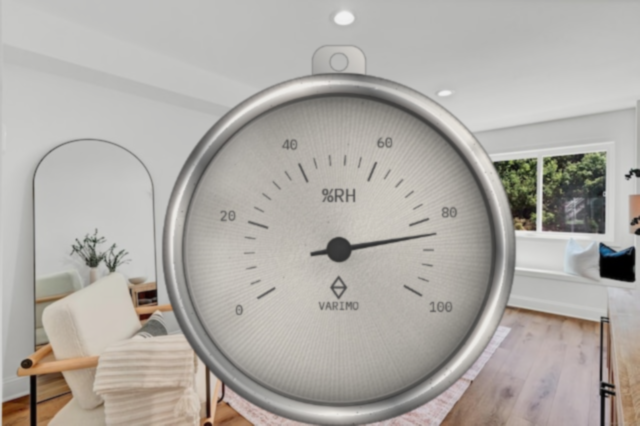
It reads value=84 unit=%
